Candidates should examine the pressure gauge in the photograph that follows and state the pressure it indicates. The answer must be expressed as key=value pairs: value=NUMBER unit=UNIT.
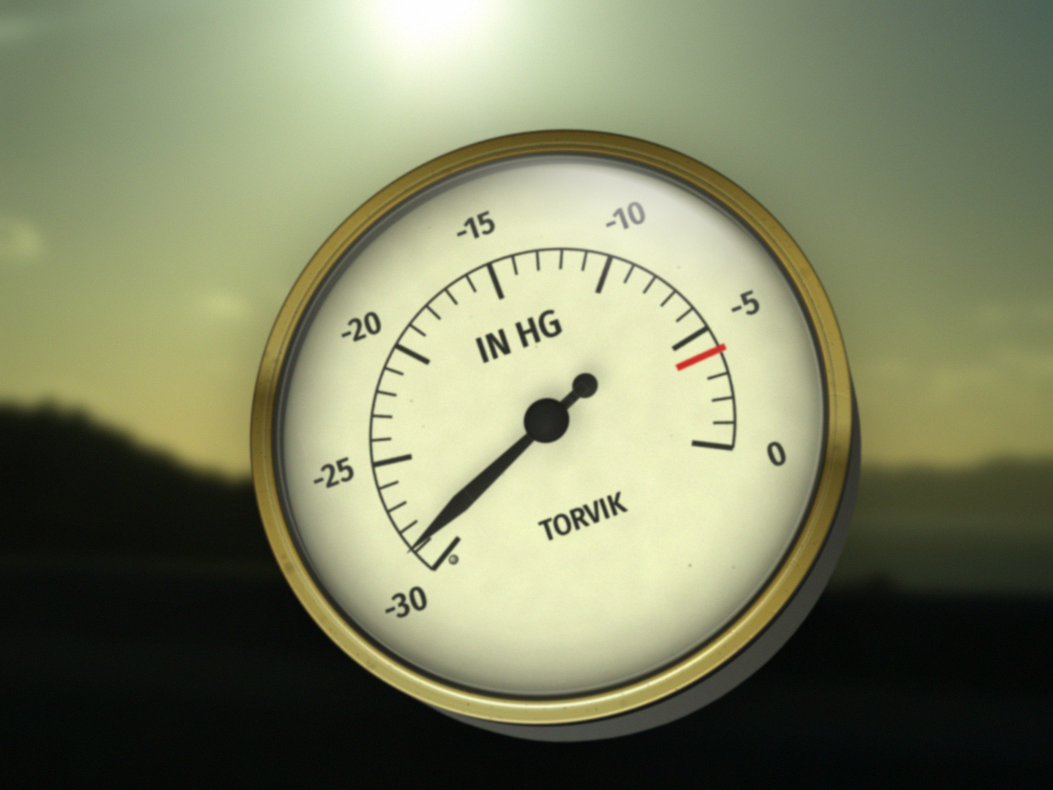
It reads value=-29 unit=inHg
